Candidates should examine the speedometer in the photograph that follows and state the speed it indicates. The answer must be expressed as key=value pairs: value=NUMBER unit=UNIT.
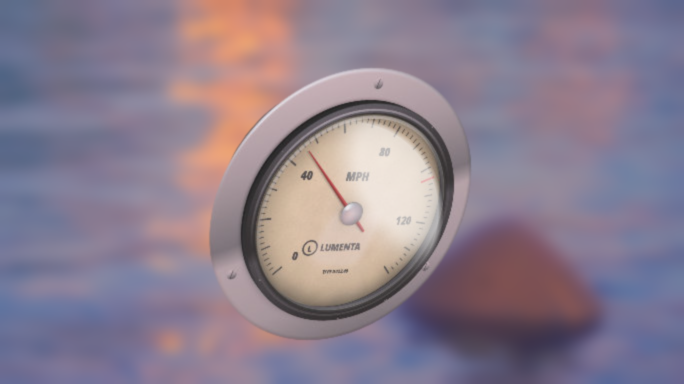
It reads value=46 unit=mph
